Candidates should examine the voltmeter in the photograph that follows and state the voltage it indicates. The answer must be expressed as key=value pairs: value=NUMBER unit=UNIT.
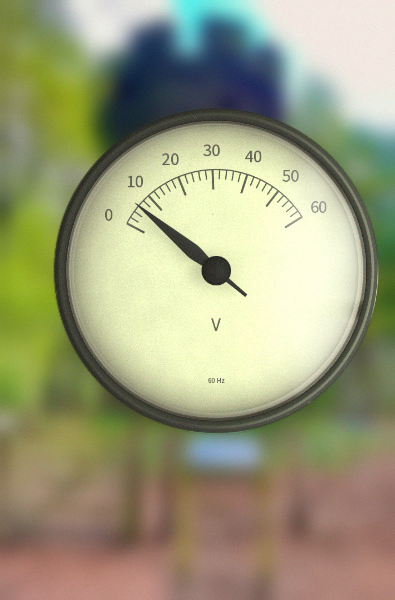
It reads value=6 unit=V
